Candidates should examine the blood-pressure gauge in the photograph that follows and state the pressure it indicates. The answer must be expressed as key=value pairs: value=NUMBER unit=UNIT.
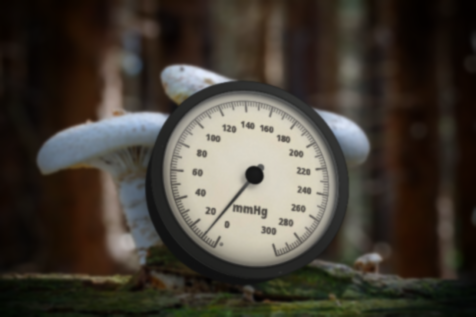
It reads value=10 unit=mmHg
